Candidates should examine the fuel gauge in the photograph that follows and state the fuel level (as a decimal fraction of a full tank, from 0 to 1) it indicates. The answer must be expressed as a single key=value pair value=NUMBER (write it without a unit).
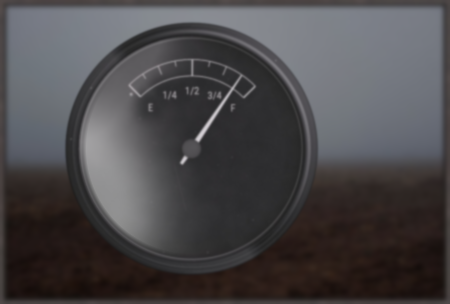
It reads value=0.875
